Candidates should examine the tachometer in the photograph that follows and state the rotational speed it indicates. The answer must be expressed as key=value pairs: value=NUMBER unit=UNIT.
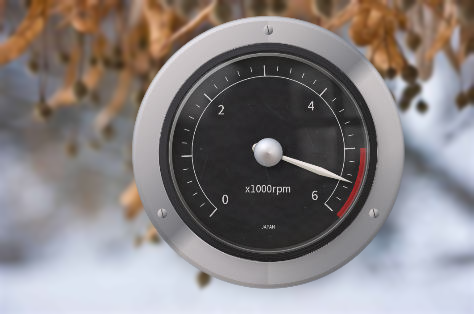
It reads value=5500 unit=rpm
